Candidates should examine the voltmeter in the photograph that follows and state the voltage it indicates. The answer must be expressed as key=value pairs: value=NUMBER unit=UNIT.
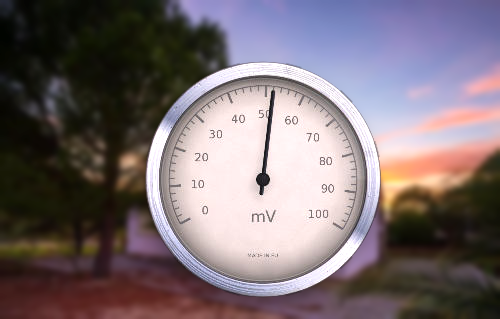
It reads value=52 unit=mV
